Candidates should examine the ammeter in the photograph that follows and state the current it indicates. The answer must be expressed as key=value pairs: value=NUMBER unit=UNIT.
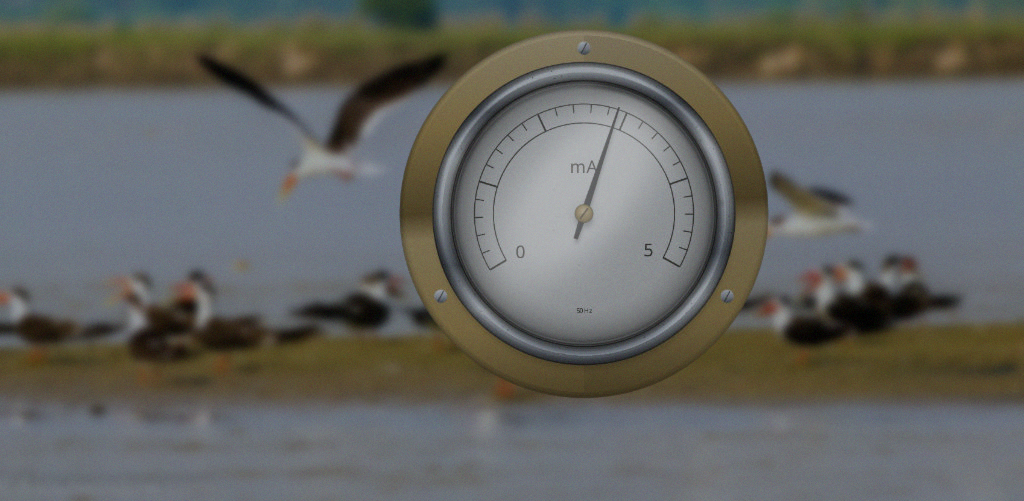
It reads value=2.9 unit=mA
